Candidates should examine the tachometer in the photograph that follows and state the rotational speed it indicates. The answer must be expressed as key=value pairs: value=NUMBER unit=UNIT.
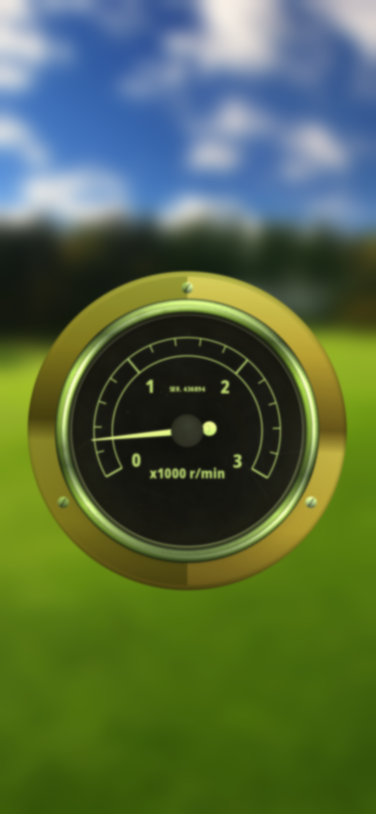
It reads value=300 unit=rpm
